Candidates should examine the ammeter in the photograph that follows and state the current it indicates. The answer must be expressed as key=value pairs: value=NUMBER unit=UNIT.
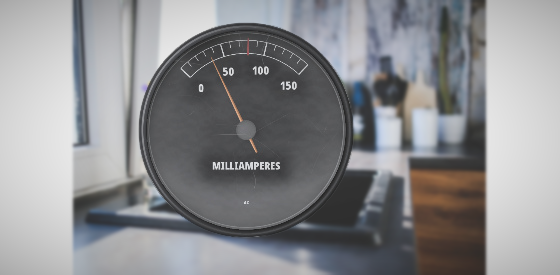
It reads value=35 unit=mA
